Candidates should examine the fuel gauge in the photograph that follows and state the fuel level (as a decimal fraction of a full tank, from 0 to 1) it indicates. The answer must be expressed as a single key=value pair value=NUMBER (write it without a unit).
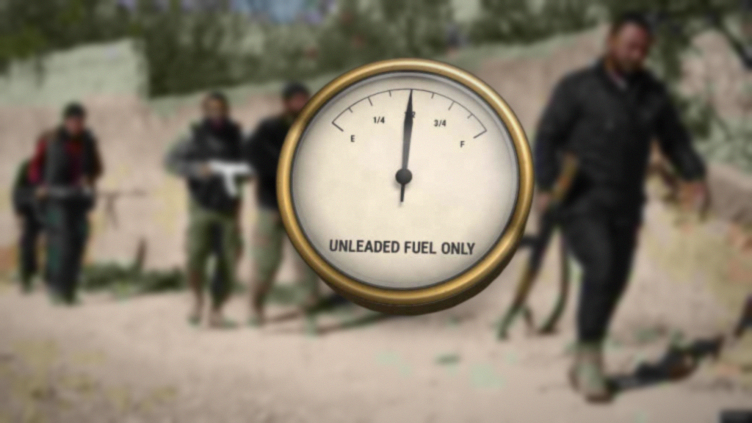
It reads value=0.5
